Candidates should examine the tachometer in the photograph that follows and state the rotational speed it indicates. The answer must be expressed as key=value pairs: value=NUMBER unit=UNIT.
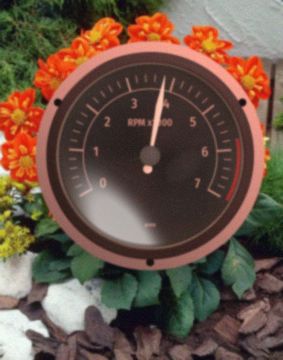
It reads value=3800 unit=rpm
